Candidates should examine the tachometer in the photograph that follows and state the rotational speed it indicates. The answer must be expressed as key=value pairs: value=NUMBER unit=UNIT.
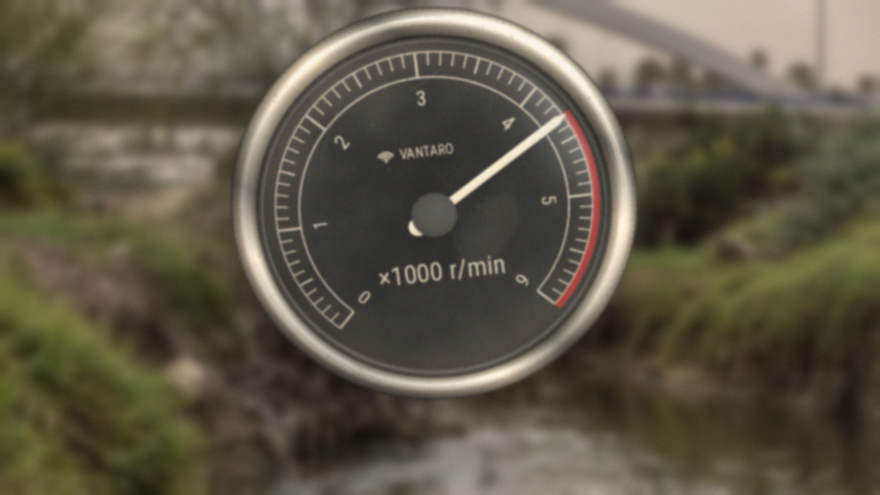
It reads value=4300 unit=rpm
